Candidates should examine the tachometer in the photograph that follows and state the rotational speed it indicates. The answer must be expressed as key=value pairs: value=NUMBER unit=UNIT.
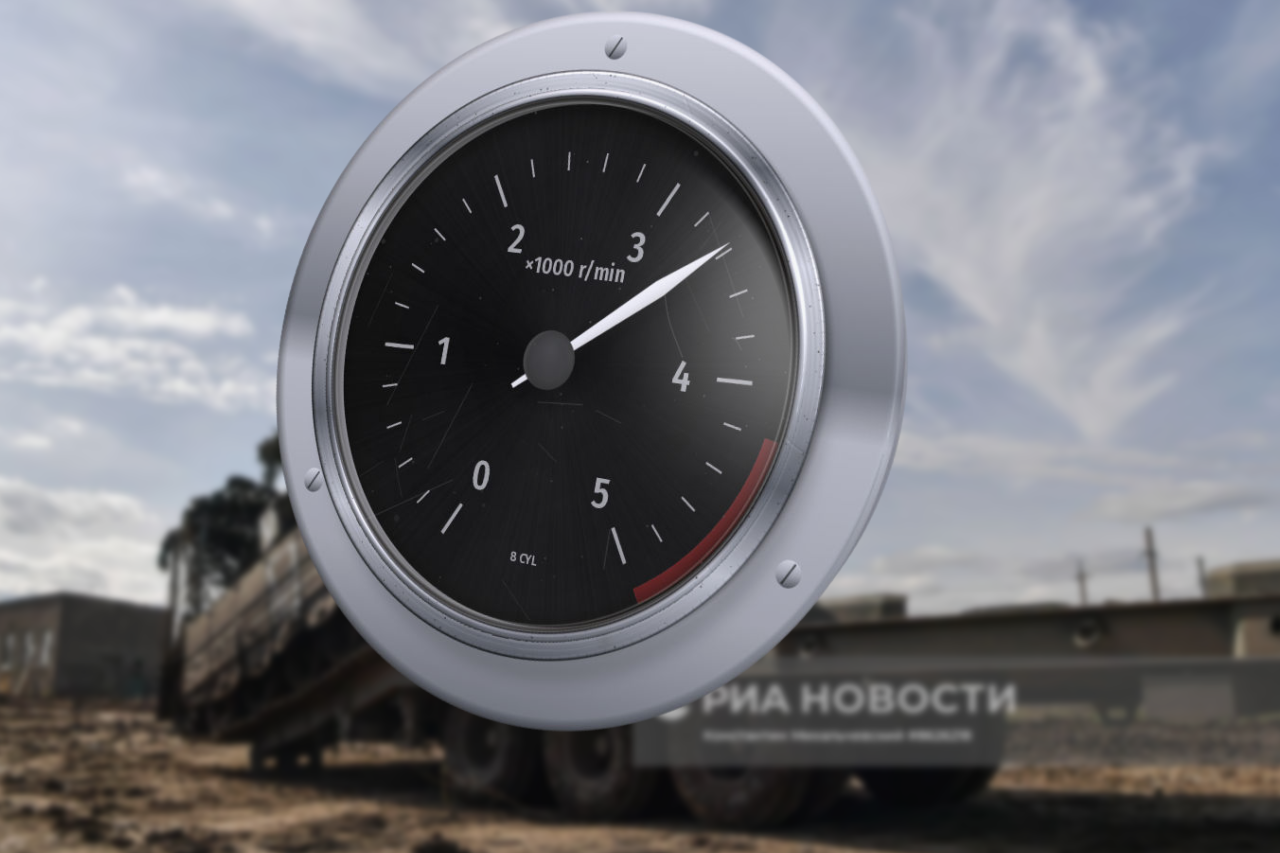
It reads value=3400 unit=rpm
